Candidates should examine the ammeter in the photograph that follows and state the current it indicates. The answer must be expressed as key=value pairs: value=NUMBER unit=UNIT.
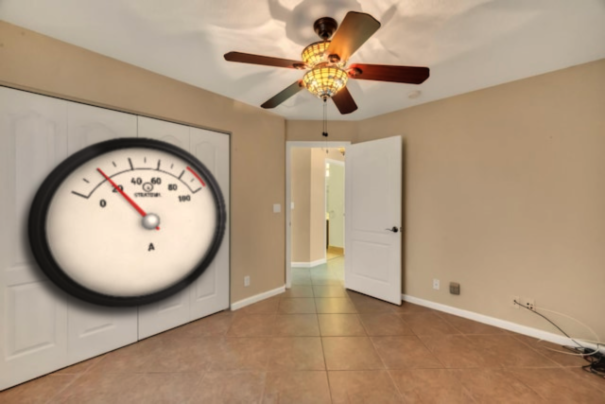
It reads value=20 unit=A
